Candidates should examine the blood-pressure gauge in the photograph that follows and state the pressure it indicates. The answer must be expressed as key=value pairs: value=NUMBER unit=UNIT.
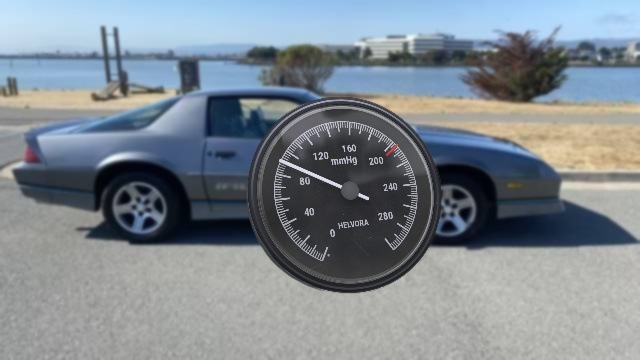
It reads value=90 unit=mmHg
